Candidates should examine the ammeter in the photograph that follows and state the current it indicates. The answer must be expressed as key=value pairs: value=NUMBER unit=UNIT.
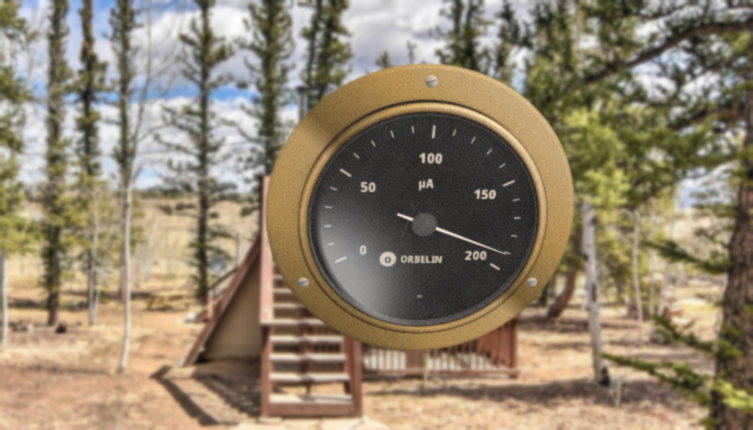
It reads value=190 unit=µA
